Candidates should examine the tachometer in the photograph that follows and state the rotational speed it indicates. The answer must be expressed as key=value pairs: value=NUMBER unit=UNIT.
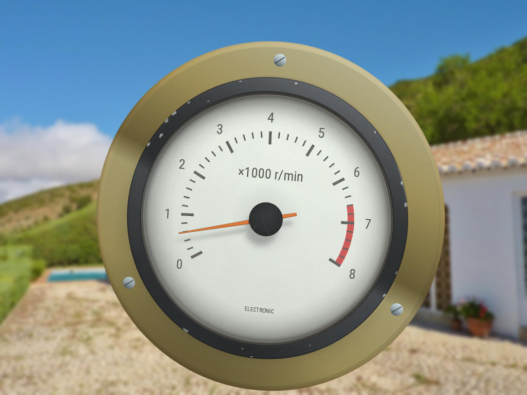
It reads value=600 unit=rpm
